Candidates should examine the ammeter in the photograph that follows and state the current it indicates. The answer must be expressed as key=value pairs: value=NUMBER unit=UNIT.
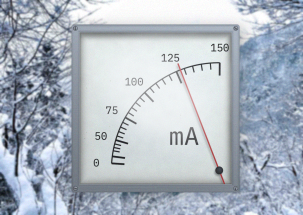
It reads value=127.5 unit=mA
